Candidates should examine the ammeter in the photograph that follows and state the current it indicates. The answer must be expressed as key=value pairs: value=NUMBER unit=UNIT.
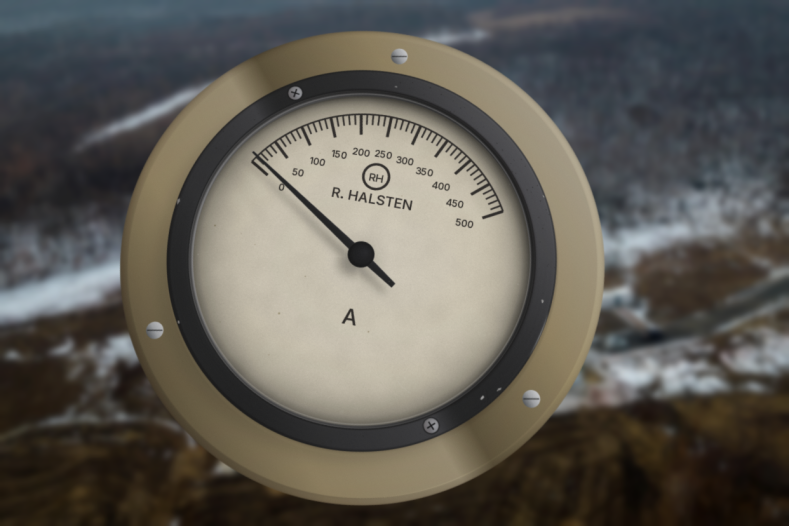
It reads value=10 unit=A
